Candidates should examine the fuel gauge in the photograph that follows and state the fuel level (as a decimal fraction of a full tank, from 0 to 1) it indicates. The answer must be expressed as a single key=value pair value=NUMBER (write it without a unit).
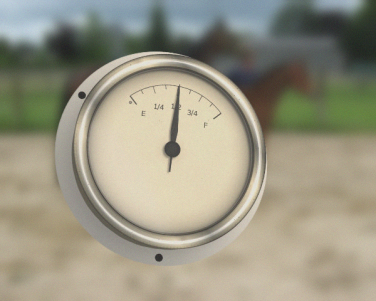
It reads value=0.5
